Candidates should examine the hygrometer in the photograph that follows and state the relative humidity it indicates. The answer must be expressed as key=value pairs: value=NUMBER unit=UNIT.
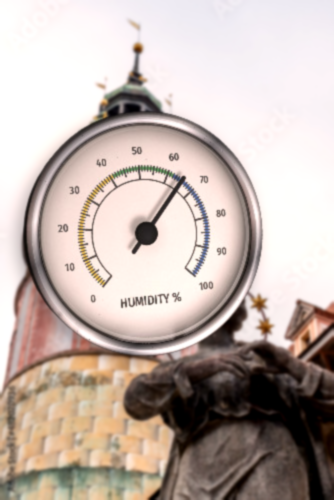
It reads value=65 unit=%
